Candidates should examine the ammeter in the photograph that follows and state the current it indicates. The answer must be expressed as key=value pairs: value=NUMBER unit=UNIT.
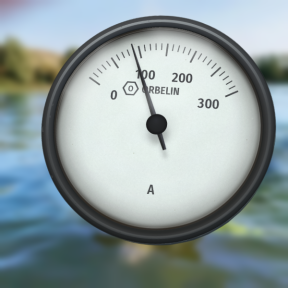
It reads value=90 unit=A
